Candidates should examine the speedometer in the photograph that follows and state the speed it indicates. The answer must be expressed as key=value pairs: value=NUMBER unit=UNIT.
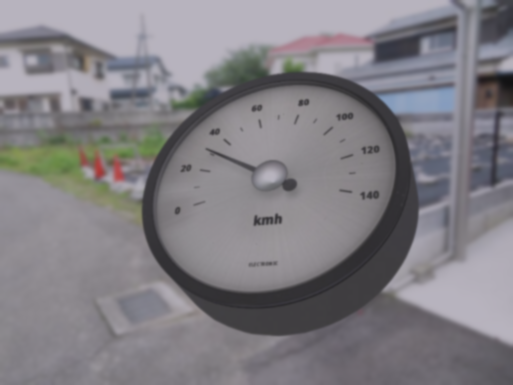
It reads value=30 unit=km/h
